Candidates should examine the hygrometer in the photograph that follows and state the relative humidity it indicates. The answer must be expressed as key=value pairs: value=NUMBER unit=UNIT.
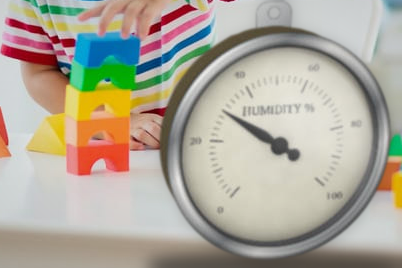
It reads value=30 unit=%
